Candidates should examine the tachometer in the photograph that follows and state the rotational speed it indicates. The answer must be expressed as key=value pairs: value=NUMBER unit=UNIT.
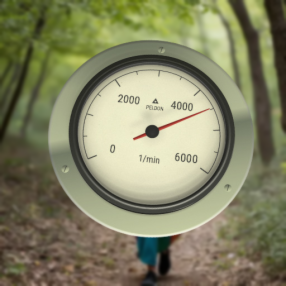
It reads value=4500 unit=rpm
